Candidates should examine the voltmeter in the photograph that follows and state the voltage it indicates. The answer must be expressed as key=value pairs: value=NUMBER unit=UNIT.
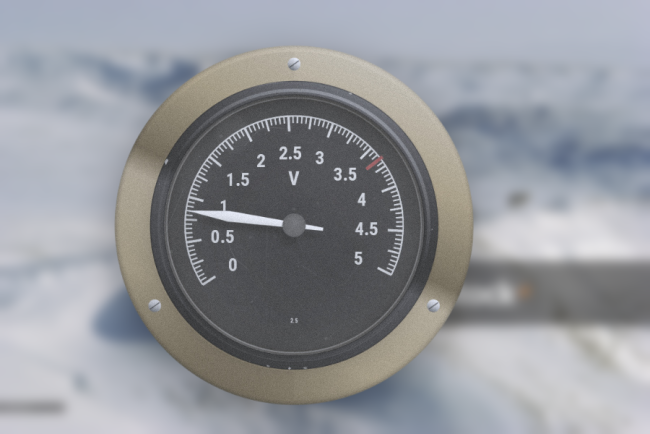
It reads value=0.85 unit=V
